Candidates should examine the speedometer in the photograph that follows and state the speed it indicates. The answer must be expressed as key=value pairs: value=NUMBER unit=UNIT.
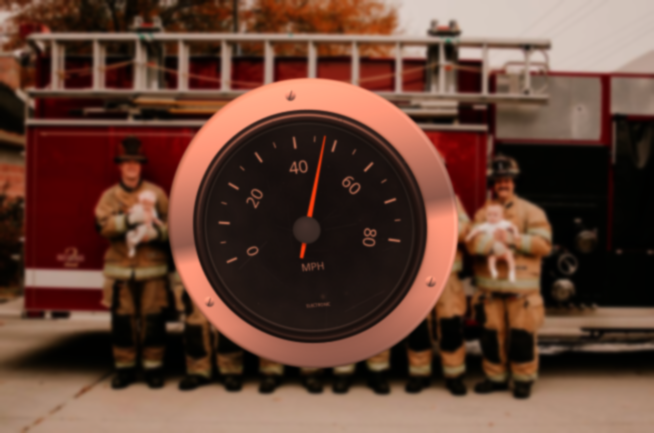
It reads value=47.5 unit=mph
